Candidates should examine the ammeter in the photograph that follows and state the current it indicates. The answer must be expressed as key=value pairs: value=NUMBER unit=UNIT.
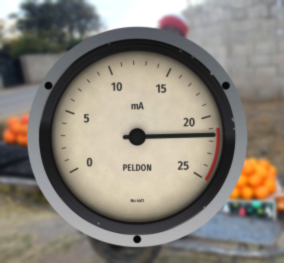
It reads value=21.5 unit=mA
